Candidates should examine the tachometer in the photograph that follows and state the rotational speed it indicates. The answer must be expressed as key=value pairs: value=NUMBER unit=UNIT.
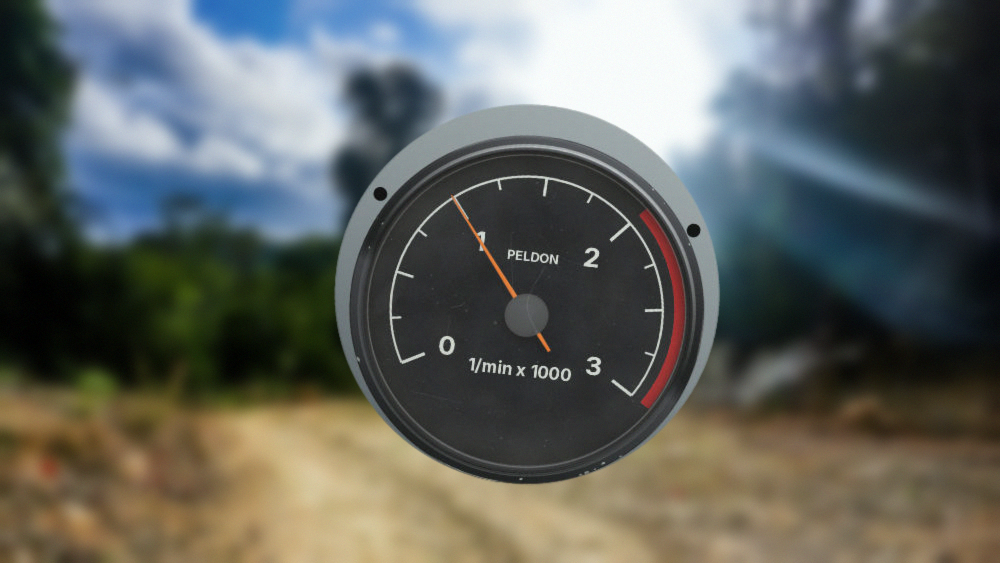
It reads value=1000 unit=rpm
